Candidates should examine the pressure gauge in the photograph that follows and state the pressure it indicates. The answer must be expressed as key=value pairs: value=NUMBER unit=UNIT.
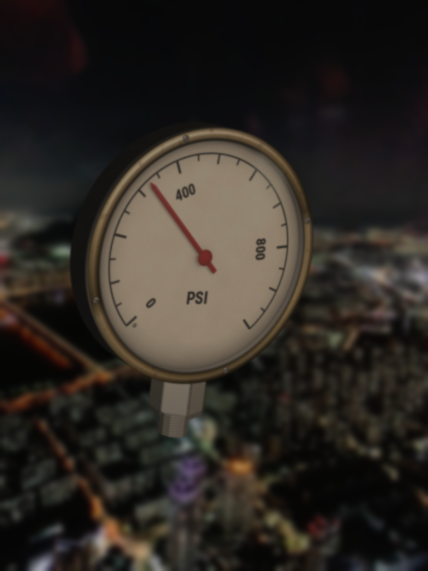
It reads value=325 unit=psi
